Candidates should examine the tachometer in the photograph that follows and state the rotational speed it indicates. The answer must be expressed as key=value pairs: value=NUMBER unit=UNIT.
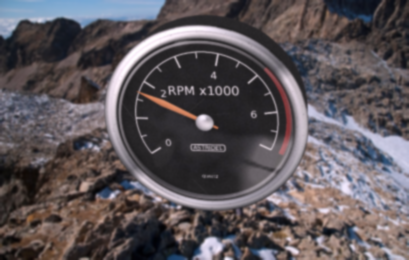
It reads value=1750 unit=rpm
